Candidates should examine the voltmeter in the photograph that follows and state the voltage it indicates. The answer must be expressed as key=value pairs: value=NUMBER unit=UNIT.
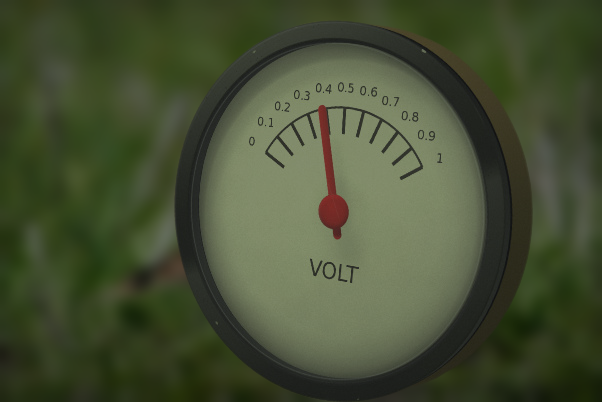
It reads value=0.4 unit=V
